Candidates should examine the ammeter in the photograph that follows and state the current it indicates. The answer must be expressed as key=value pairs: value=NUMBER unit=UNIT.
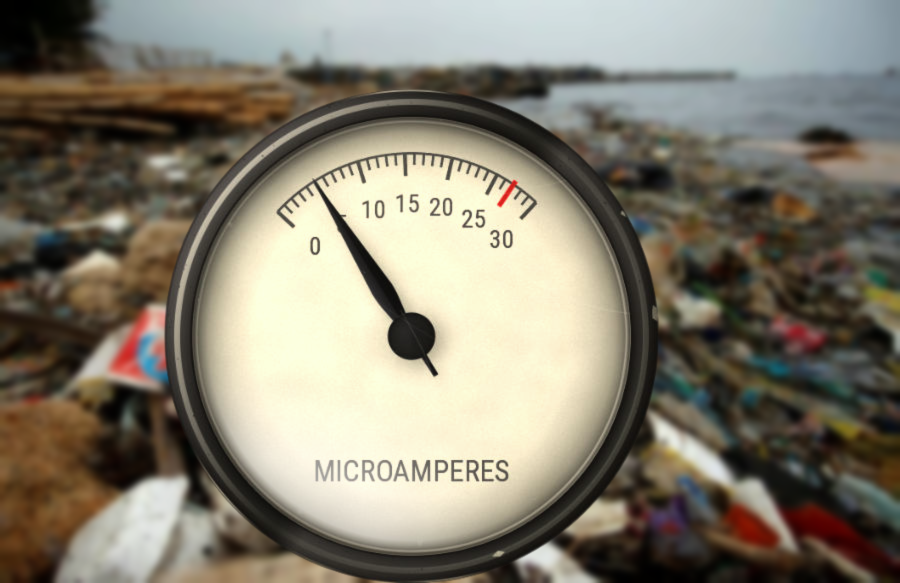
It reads value=5 unit=µA
